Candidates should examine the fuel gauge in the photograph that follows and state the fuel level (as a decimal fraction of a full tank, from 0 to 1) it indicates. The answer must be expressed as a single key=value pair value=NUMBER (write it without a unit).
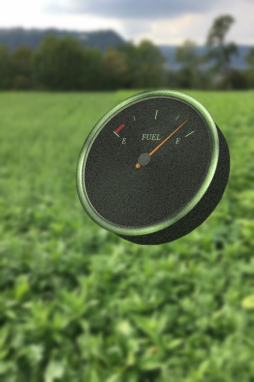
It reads value=0.875
